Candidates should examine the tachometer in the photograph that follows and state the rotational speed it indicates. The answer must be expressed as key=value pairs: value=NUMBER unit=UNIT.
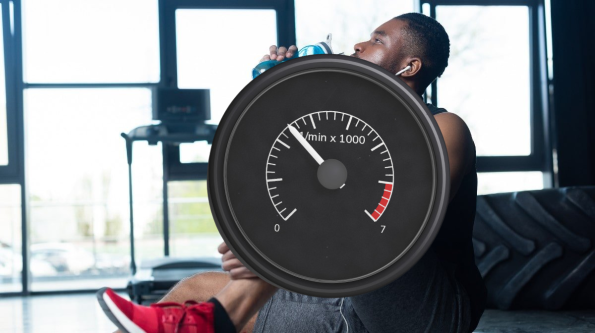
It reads value=2400 unit=rpm
